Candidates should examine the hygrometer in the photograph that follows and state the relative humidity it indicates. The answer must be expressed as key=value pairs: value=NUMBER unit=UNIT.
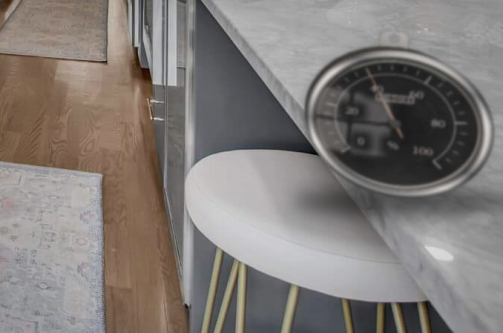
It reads value=40 unit=%
